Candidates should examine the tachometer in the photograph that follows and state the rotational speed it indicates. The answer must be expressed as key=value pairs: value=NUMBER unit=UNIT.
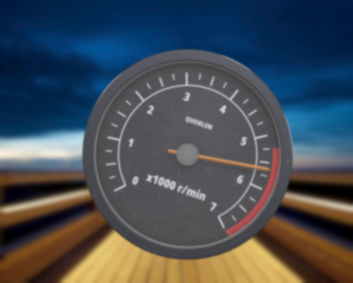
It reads value=5625 unit=rpm
